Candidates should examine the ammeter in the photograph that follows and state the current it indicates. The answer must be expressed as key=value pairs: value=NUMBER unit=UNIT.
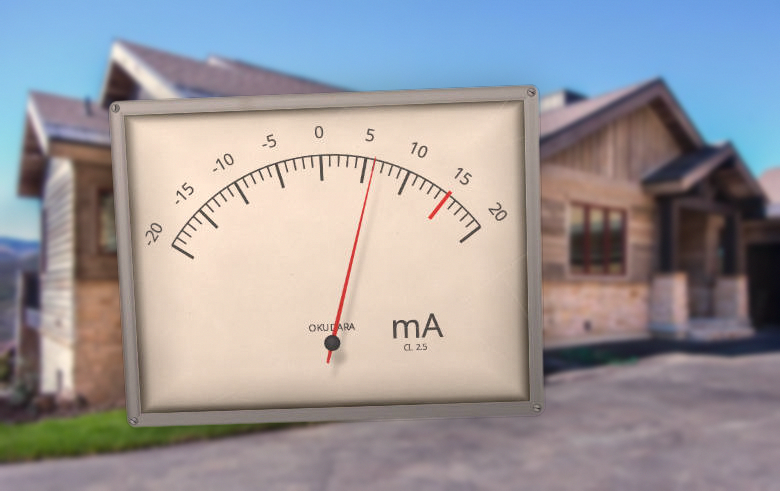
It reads value=6 unit=mA
